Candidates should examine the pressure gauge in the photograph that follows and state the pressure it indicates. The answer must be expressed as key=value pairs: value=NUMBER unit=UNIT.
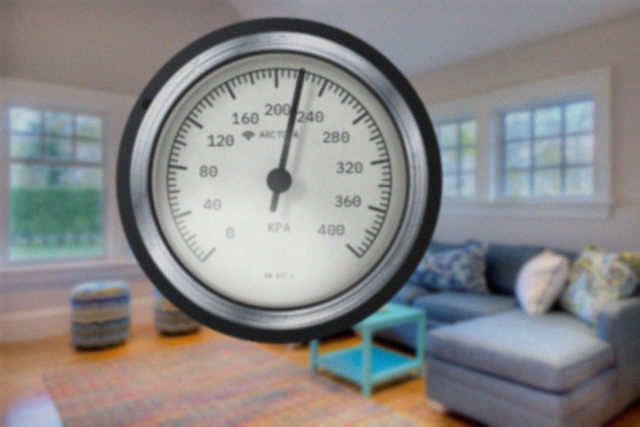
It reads value=220 unit=kPa
